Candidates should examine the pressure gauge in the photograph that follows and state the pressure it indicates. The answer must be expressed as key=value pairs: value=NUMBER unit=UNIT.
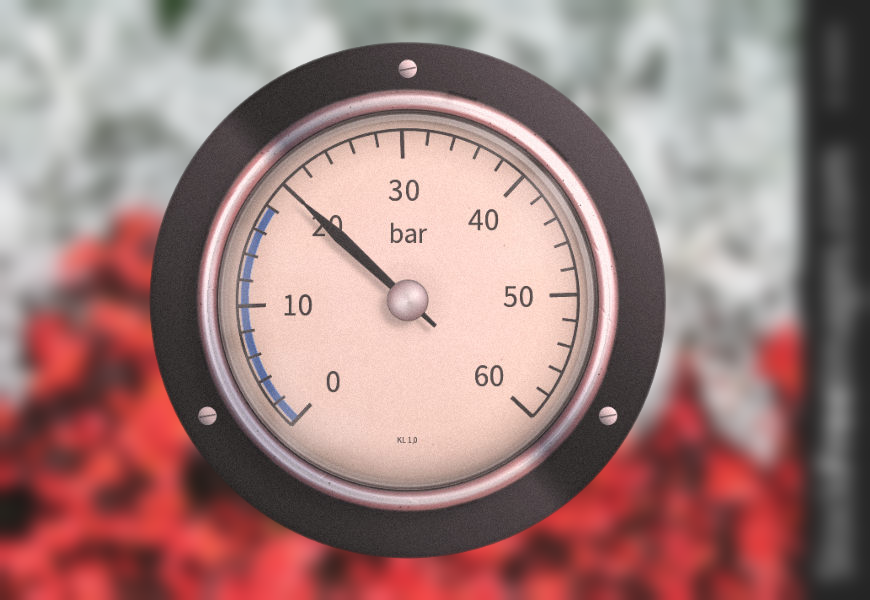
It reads value=20 unit=bar
